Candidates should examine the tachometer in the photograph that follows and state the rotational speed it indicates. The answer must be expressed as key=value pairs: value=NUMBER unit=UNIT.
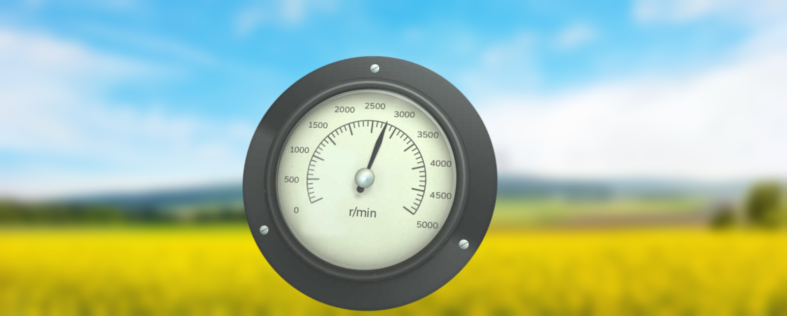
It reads value=2800 unit=rpm
